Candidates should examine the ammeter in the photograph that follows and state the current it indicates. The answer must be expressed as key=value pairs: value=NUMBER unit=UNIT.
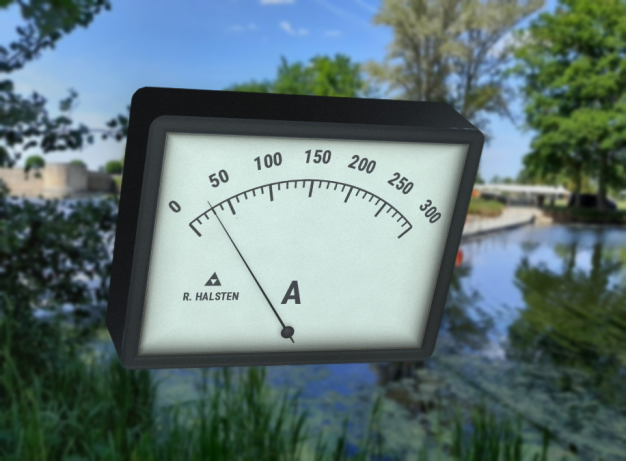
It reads value=30 unit=A
